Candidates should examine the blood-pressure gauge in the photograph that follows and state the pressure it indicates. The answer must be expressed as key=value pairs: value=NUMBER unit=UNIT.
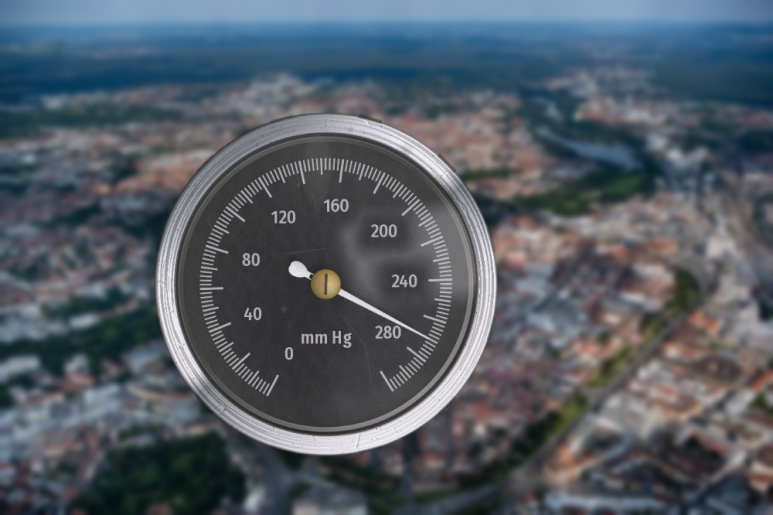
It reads value=270 unit=mmHg
